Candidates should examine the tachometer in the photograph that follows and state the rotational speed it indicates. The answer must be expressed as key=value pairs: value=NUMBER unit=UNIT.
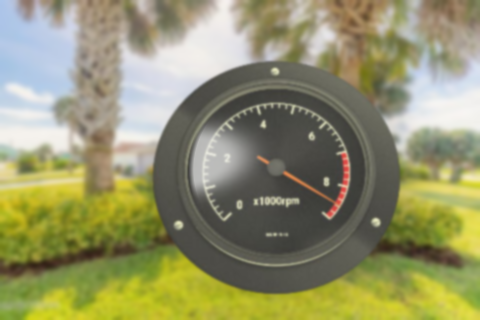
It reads value=8600 unit=rpm
